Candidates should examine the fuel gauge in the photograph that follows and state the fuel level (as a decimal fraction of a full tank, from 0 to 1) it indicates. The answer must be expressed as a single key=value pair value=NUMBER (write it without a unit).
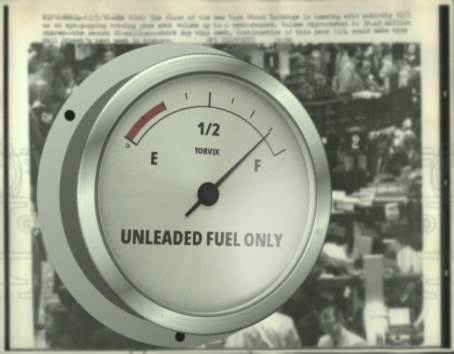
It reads value=0.875
